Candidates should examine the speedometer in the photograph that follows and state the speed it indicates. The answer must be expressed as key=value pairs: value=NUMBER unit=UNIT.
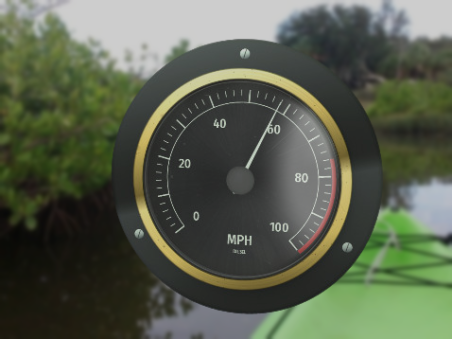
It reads value=58 unit=mph
